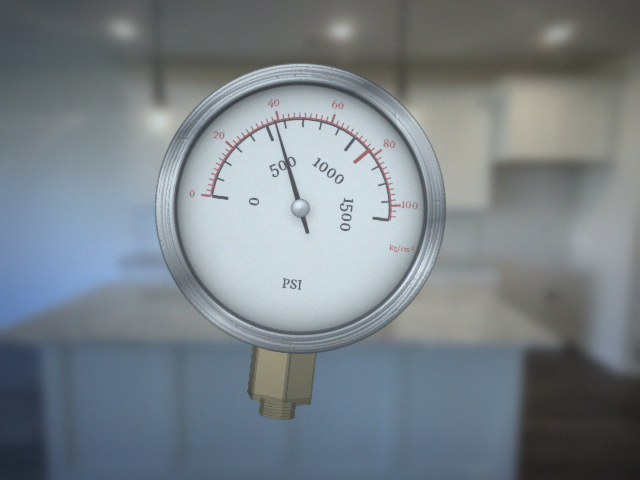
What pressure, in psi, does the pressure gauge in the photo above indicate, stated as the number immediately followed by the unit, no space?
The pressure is 550psi
